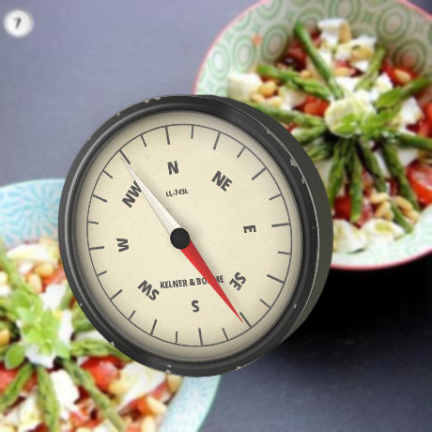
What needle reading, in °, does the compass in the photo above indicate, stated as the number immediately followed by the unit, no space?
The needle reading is 150°
